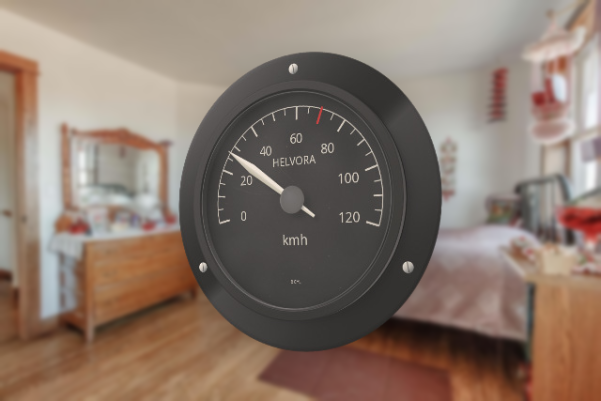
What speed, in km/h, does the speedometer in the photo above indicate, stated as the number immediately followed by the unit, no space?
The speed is 27.5km/h
